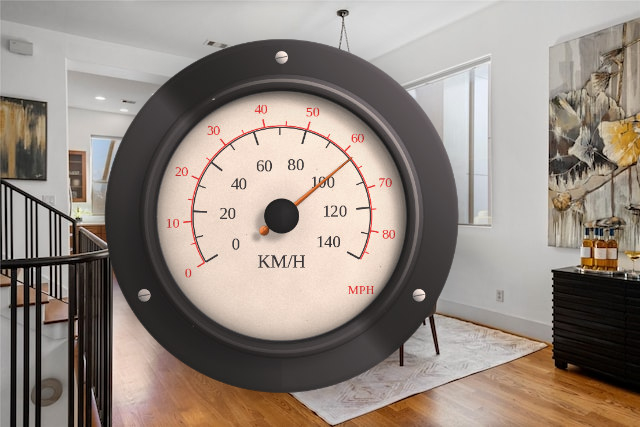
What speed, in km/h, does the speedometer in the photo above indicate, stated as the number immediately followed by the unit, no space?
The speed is 100km/h
